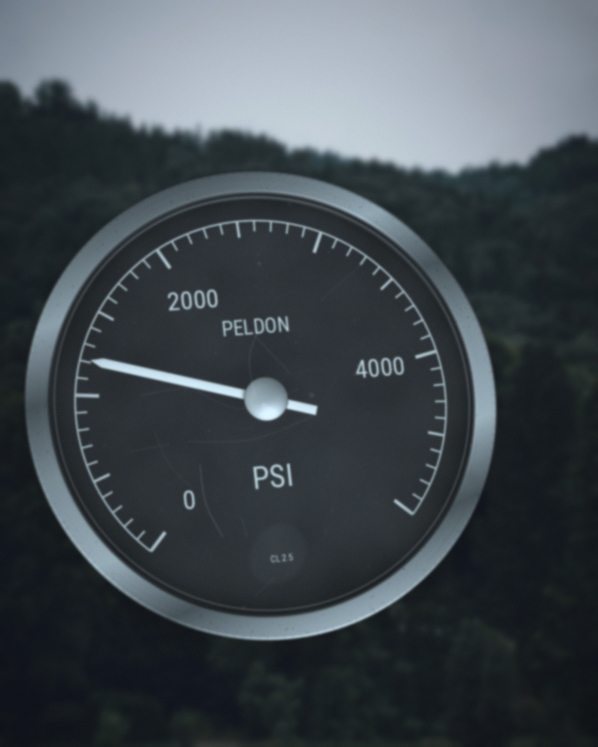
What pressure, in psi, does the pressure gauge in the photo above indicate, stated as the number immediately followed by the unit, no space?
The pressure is 1200psi
